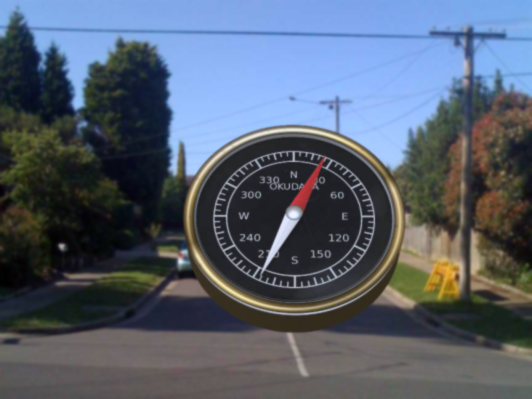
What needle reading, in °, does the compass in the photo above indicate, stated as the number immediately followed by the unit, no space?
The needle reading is 25°
